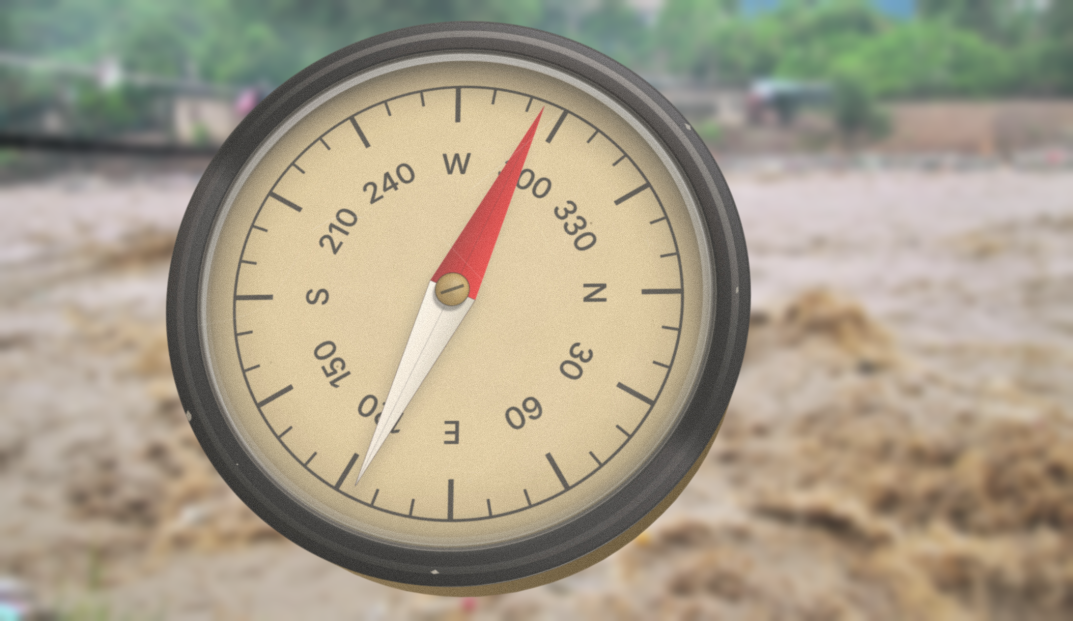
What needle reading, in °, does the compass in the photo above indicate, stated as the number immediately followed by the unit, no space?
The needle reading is 295°
